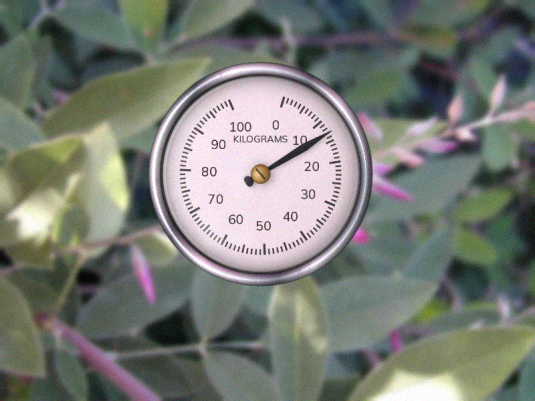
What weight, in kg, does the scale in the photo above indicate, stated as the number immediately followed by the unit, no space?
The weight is 13kg
